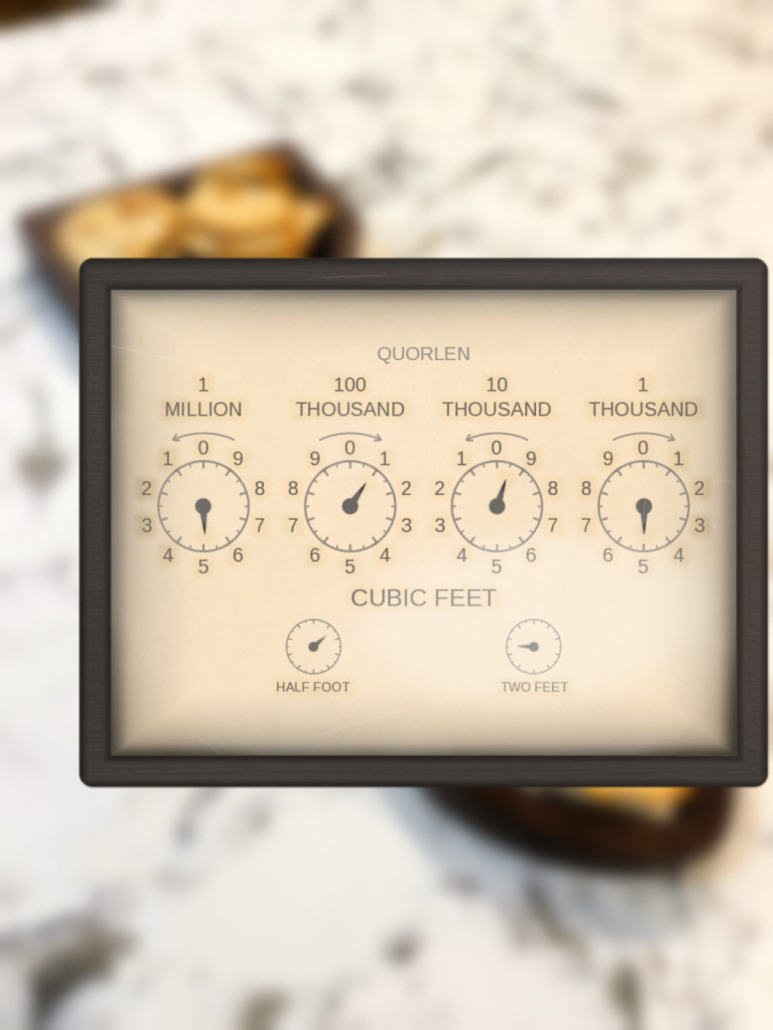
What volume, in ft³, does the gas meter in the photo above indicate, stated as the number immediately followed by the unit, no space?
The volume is 509500ft³
